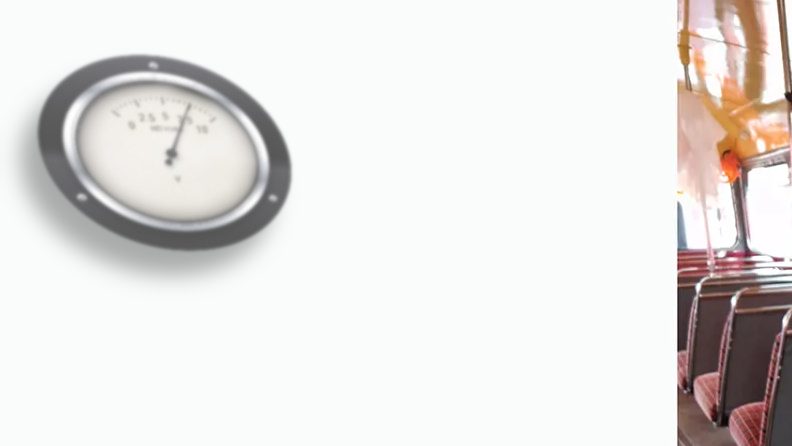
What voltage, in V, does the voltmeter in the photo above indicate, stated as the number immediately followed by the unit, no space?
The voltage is 7.5V
